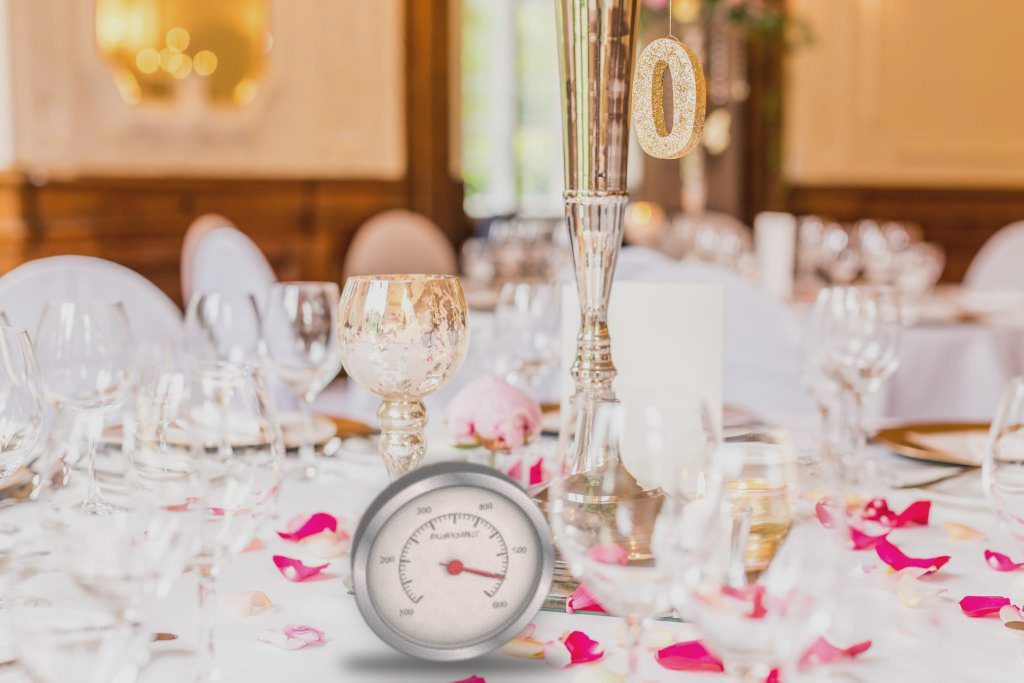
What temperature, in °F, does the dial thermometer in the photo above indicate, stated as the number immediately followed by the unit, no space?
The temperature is 550°F
